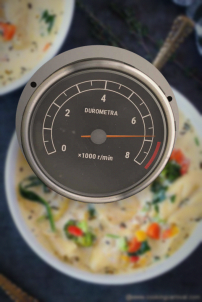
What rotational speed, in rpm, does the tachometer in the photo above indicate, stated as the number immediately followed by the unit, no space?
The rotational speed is 6750rpm
